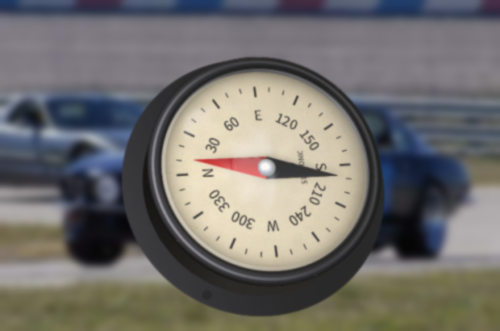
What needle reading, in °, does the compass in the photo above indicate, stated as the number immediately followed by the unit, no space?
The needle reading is 10°
